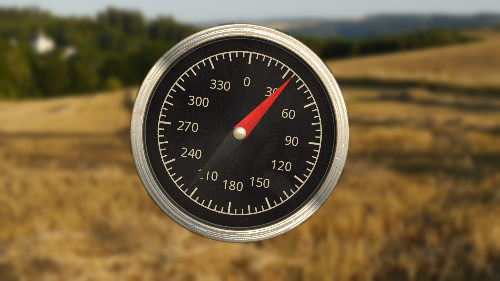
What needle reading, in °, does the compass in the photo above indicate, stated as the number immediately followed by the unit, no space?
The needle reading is 35°
